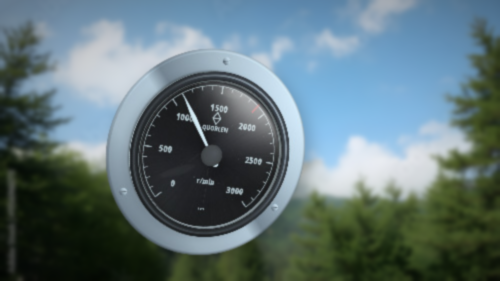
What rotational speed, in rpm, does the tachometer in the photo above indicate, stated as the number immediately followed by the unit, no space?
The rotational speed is 1100rpm
